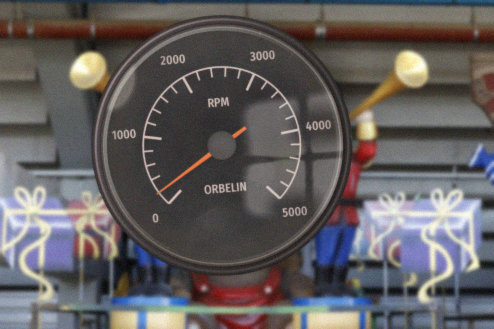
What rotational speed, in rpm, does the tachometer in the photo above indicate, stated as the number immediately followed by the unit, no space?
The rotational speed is 200rpm
